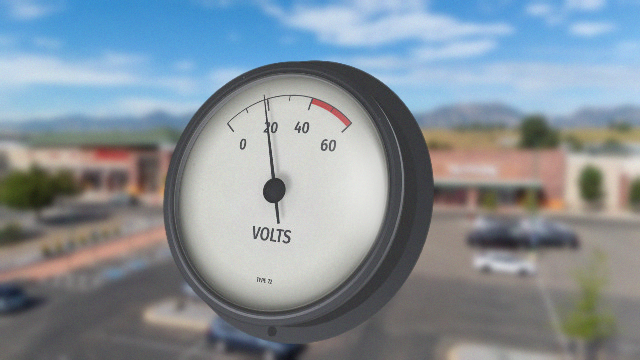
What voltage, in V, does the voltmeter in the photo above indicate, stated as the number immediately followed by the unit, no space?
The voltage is 20V
